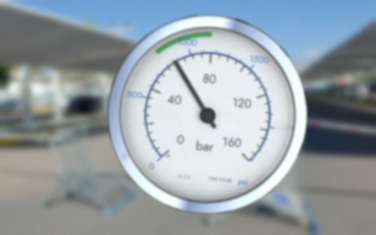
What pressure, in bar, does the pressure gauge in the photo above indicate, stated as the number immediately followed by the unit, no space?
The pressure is 60bar
